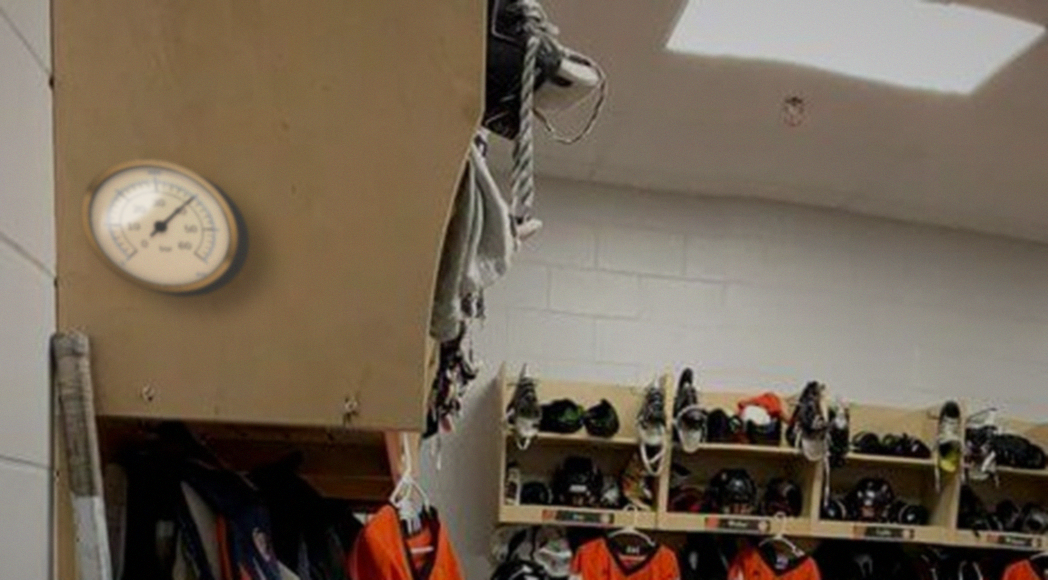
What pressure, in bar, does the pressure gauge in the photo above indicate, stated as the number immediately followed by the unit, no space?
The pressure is 40bar
